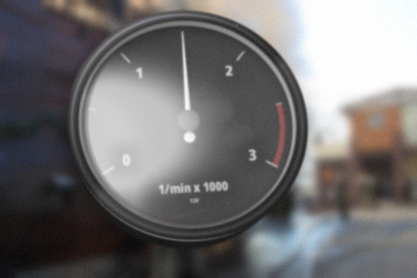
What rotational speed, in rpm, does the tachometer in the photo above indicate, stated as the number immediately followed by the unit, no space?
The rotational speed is 1500rpm
